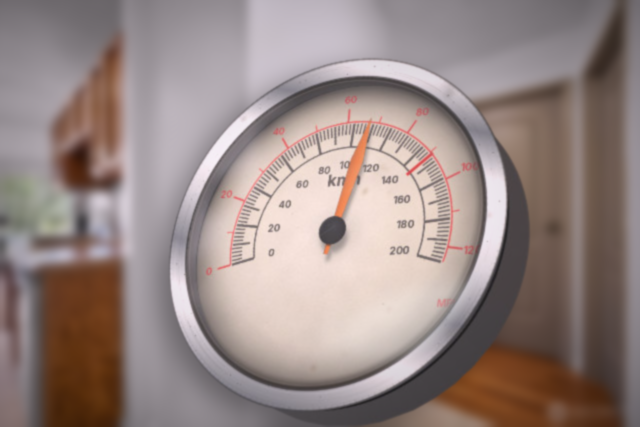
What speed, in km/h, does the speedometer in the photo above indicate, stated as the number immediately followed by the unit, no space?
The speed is 110km/h
